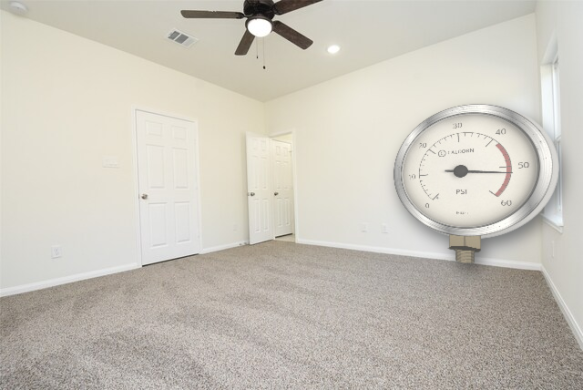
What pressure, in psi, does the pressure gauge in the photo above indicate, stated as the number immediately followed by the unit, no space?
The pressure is 52psi
